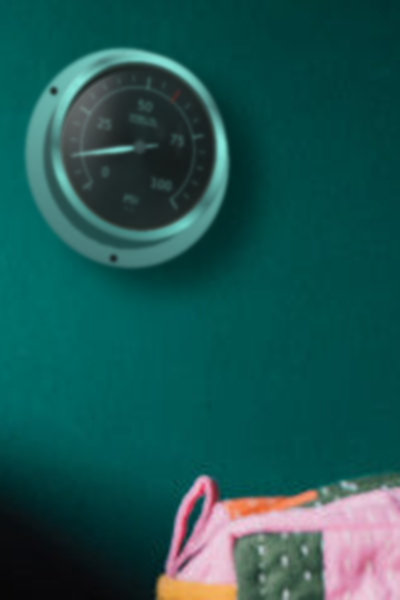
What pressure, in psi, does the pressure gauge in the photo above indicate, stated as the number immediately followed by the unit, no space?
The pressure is 10psi
